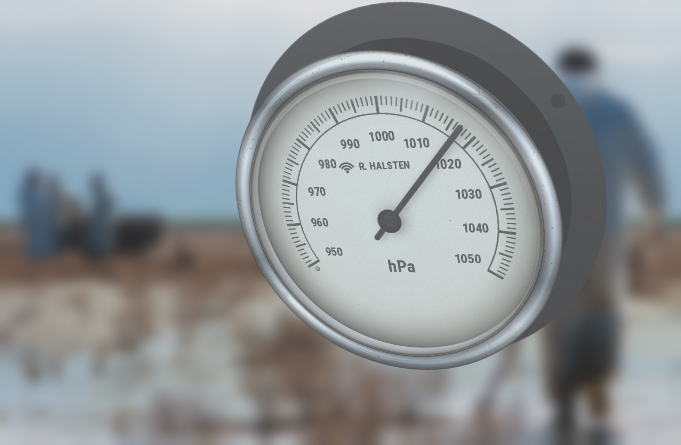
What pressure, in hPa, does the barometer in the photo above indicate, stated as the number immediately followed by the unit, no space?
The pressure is 1017hPa
